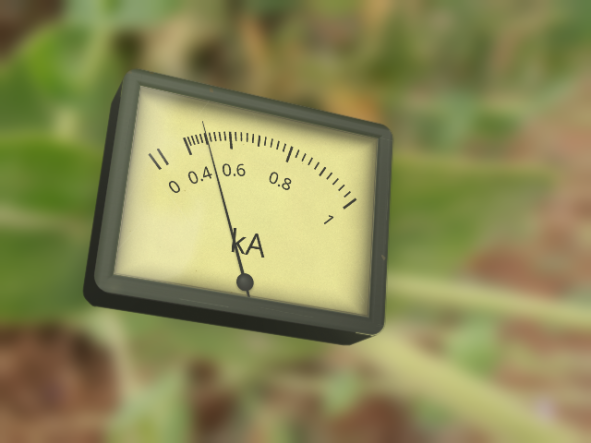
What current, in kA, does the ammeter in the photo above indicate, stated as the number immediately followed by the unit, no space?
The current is 0.5kA
